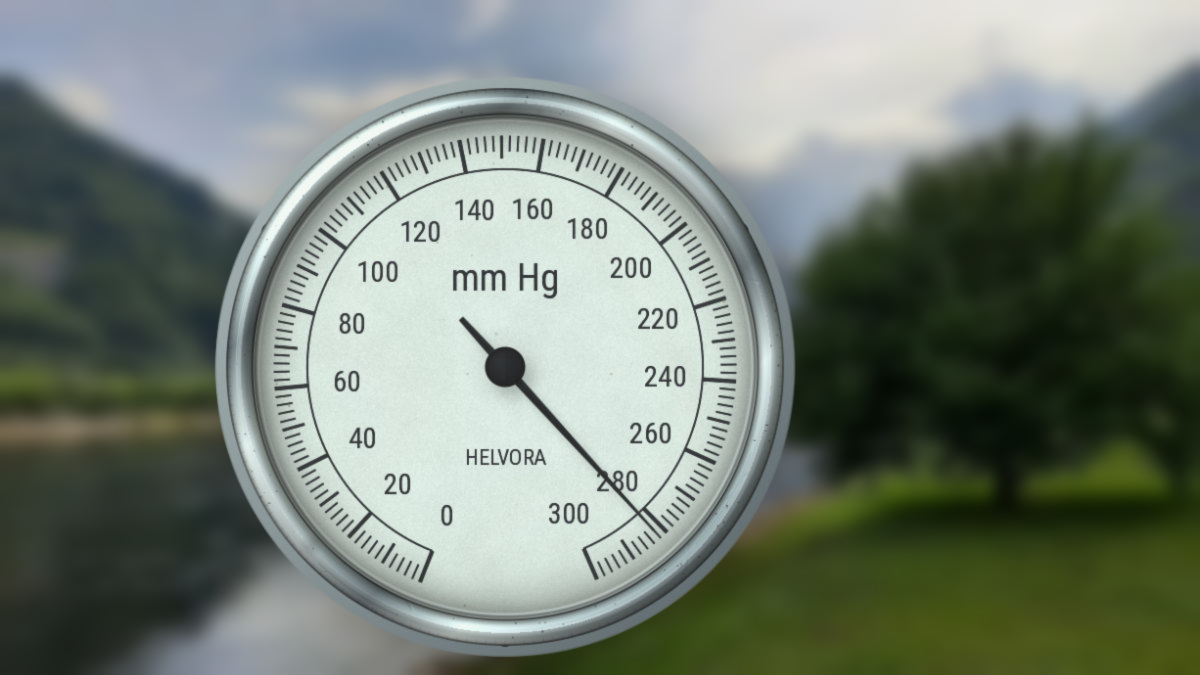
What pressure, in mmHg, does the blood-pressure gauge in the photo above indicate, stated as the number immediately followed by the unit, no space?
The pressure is 282mmHg
